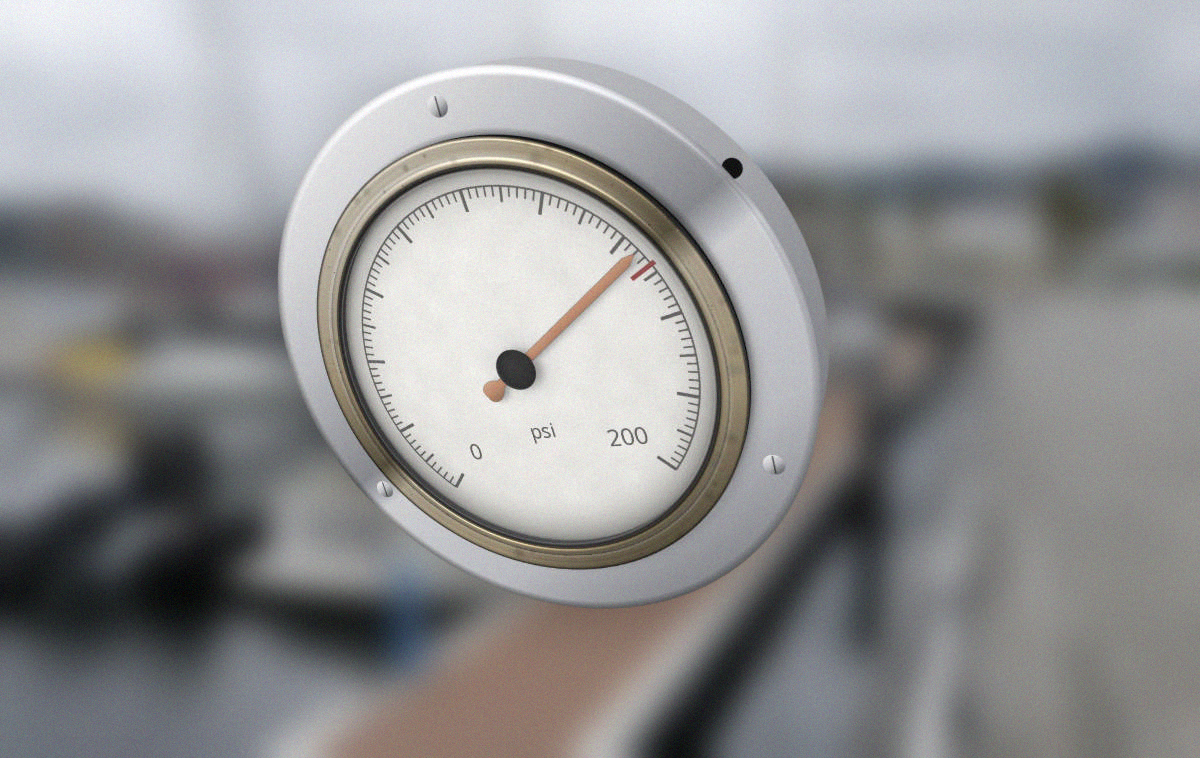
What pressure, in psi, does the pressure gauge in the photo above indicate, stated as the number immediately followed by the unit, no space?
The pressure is 144psi
